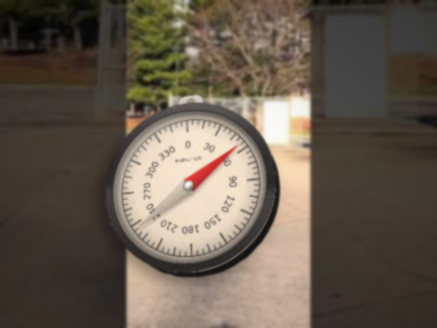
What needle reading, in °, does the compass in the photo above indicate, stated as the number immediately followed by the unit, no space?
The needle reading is 55°
